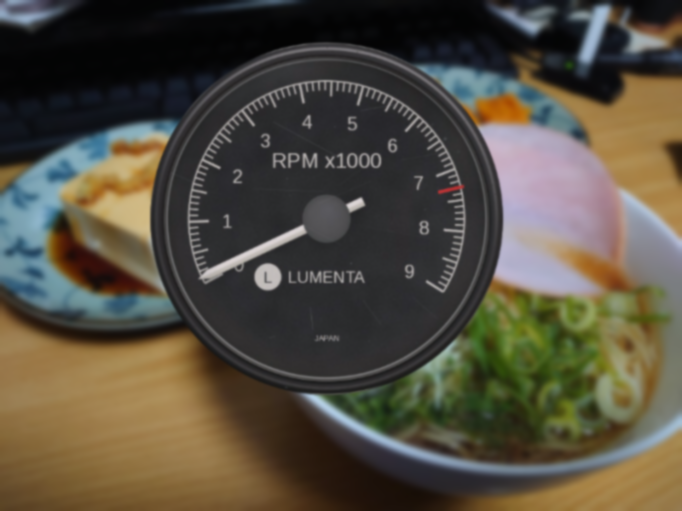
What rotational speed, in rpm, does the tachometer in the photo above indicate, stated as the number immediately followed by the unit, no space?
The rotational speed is 100rpm
